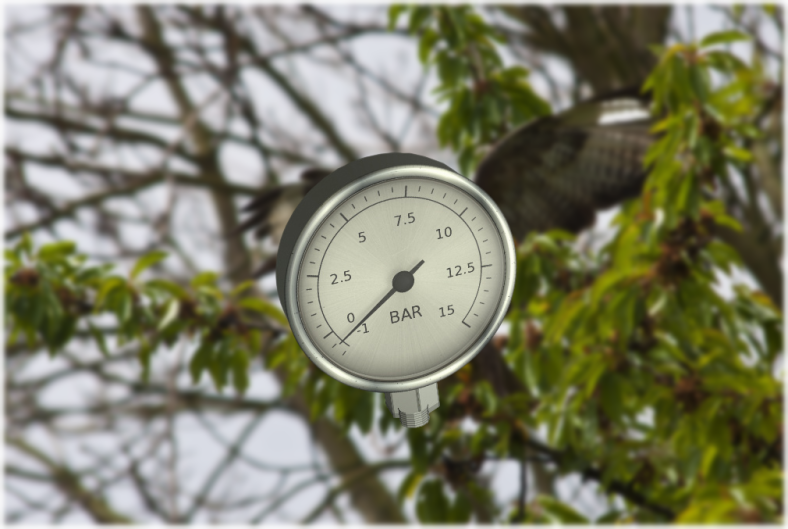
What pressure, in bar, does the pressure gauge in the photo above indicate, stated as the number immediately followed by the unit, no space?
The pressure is -0.5bar
